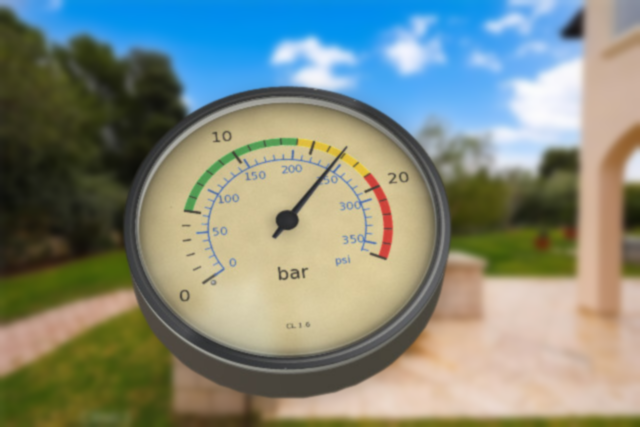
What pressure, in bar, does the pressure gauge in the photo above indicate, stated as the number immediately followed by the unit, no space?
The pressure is 17bar
